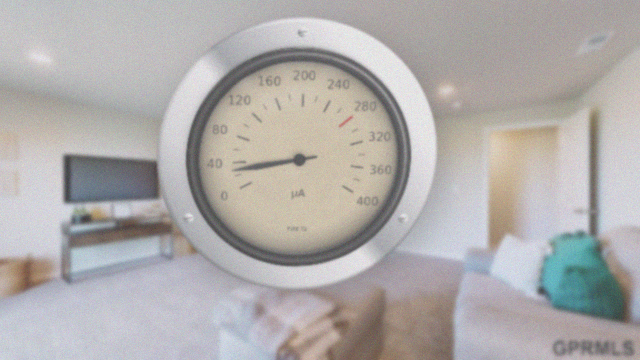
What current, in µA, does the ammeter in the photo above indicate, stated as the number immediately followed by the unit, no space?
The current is 30µA
